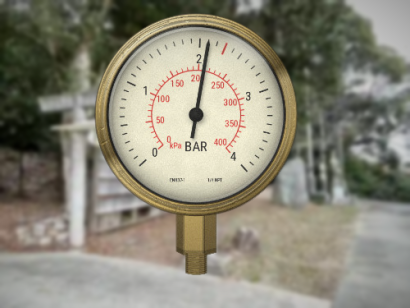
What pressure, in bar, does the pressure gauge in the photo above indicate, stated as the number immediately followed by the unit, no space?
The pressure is 2.1bar
